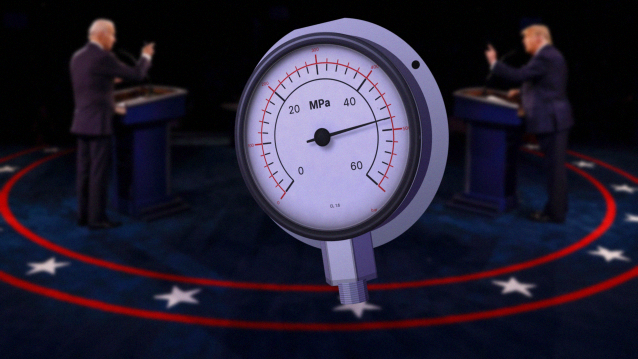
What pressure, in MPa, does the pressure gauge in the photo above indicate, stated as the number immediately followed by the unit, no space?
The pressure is 48MPa
